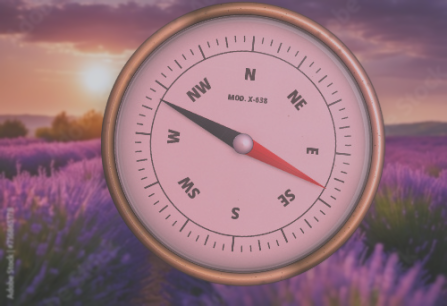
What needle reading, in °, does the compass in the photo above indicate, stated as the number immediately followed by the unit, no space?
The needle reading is 112.5°
